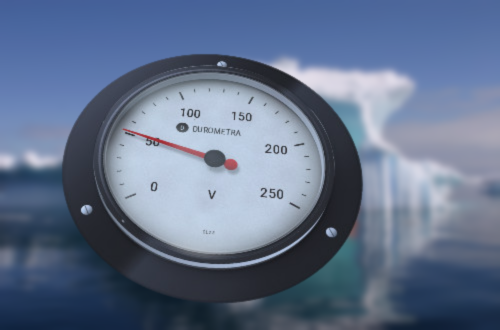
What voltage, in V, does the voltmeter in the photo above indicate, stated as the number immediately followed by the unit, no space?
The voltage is 50V
